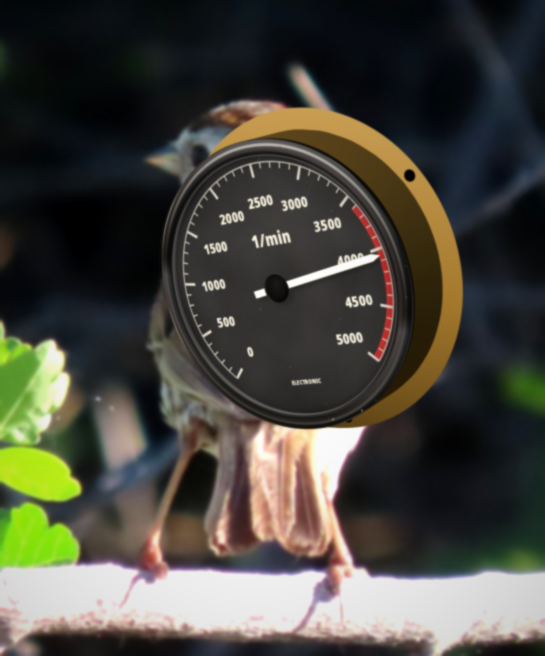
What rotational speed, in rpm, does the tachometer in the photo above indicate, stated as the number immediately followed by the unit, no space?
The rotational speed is 4050rpm
